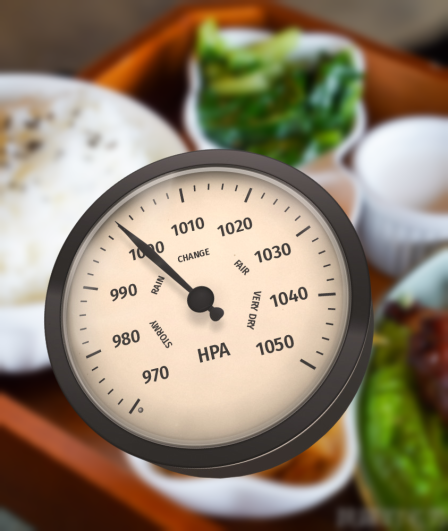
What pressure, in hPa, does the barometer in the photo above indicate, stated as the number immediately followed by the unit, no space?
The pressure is 1000hPa
